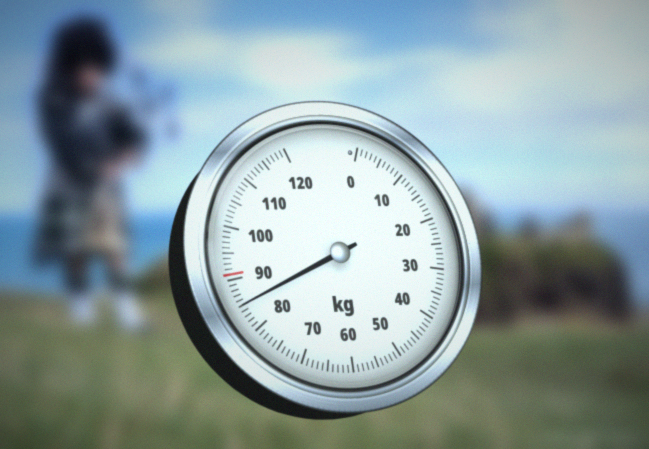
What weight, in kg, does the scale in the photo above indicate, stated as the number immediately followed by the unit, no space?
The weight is 85kg
